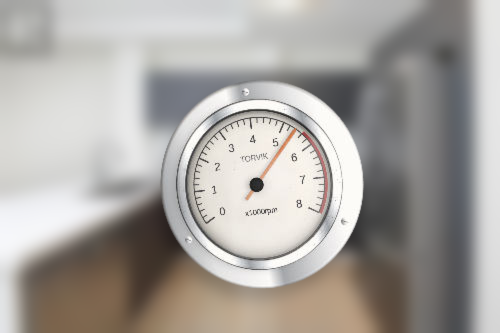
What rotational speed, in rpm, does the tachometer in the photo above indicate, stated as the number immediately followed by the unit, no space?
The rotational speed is 5400rpm
